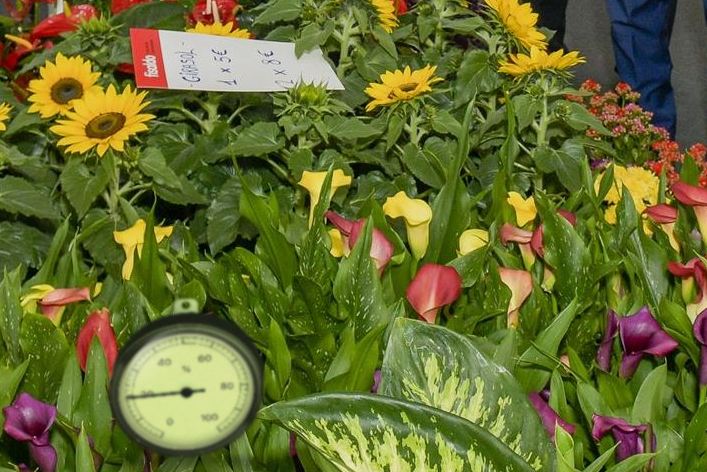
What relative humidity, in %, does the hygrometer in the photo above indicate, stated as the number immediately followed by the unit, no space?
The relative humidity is 20%
